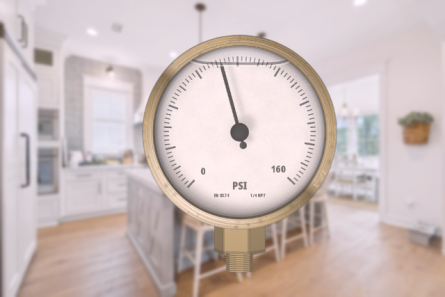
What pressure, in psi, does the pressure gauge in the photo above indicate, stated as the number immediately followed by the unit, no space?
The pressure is 72psi
